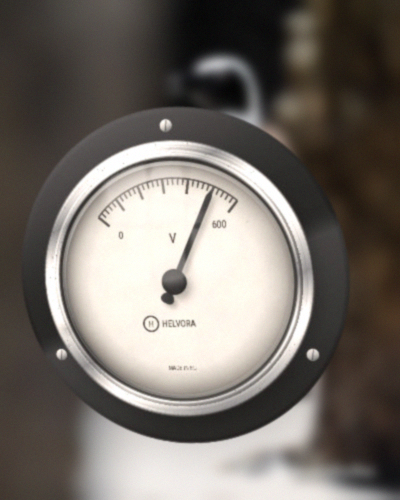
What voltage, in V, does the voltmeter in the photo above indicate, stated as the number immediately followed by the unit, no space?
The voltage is 500V
